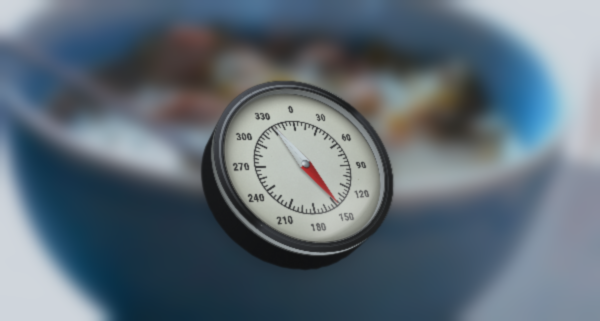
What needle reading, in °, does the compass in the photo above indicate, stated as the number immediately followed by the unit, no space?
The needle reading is 150°
